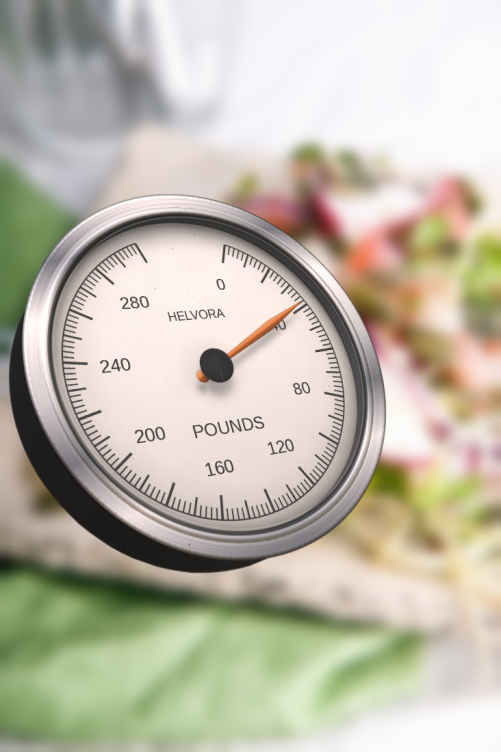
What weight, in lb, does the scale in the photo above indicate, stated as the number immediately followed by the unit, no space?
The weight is 38lb
